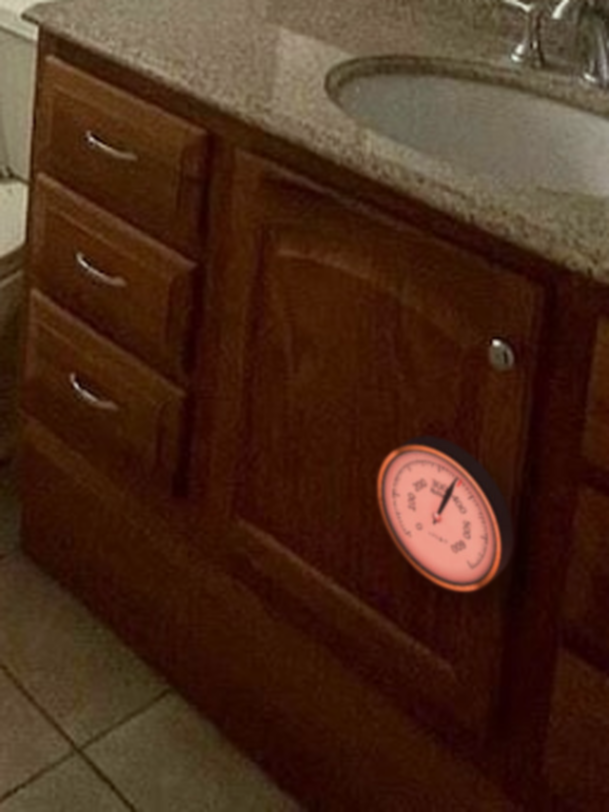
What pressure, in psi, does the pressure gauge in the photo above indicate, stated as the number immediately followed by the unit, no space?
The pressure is 350psi
